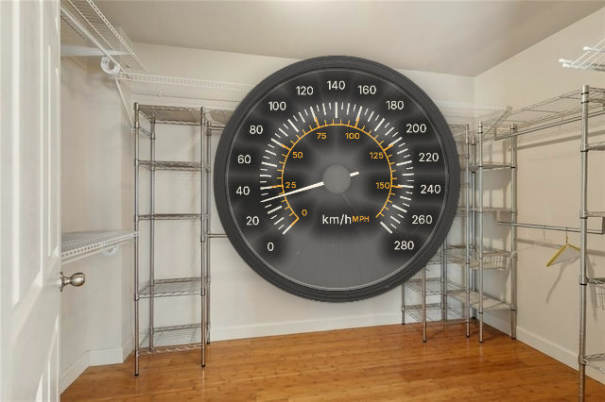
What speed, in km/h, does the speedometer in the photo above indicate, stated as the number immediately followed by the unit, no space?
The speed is 30km/h
